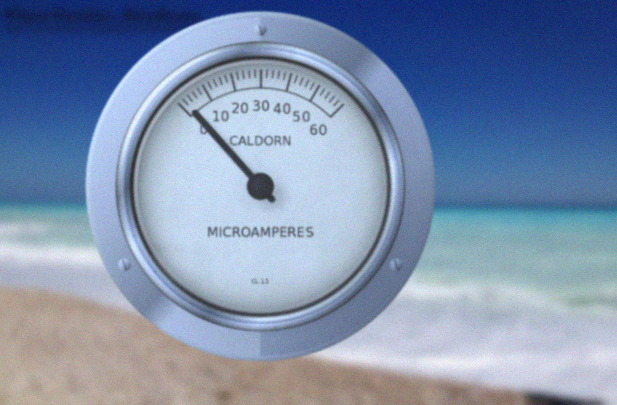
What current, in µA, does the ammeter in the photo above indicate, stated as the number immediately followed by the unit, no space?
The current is 2µA
